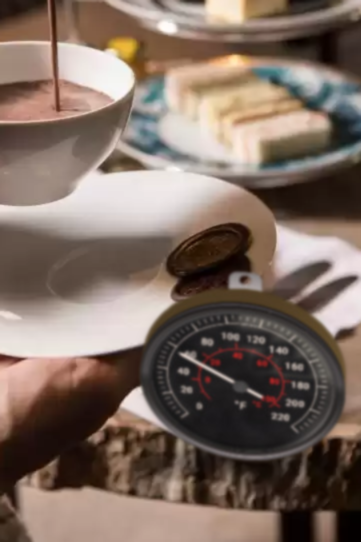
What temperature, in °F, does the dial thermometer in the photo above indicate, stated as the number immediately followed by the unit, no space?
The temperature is 60°F
